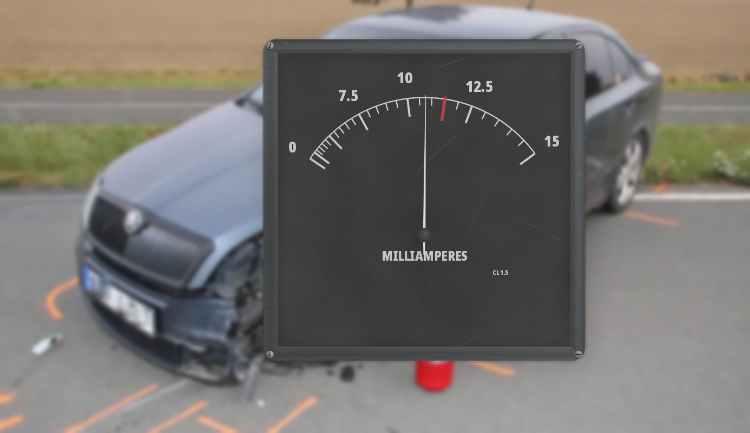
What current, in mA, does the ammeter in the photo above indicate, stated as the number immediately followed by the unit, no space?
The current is 10.75mA
